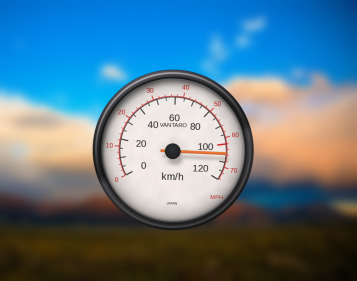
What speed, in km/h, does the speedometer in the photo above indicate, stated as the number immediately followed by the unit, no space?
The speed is 105km/h
